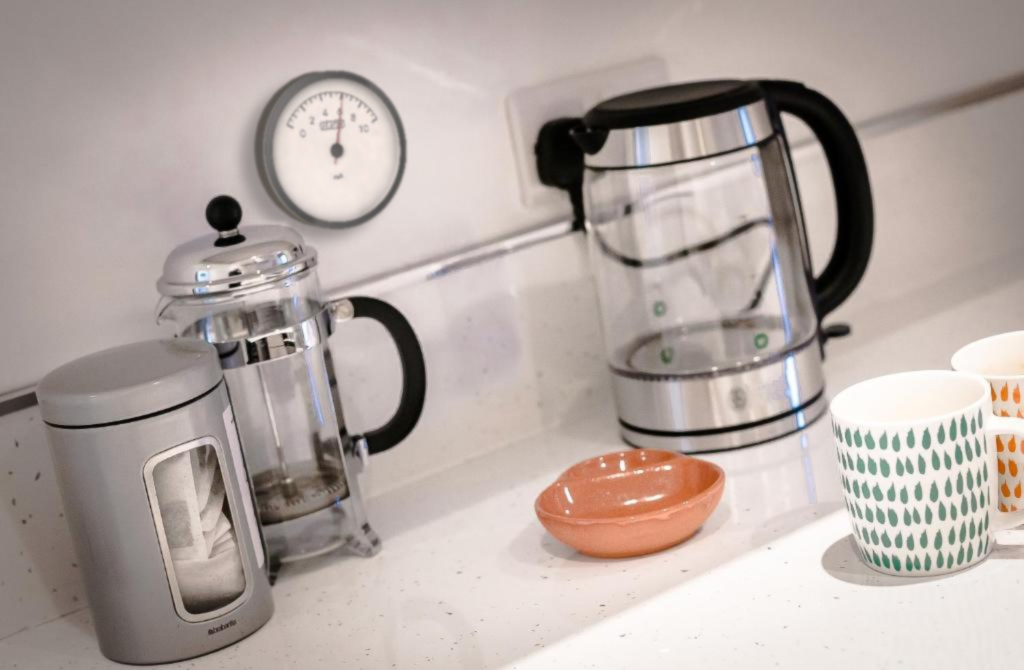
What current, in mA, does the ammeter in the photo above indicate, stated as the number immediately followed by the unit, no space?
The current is 6mA
